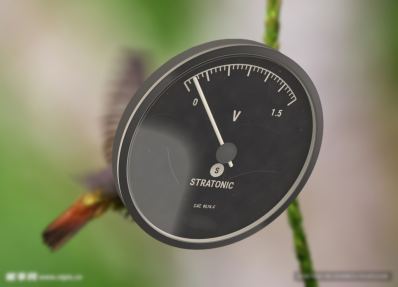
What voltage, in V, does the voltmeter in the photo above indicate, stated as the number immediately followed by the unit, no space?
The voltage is 0.1V
